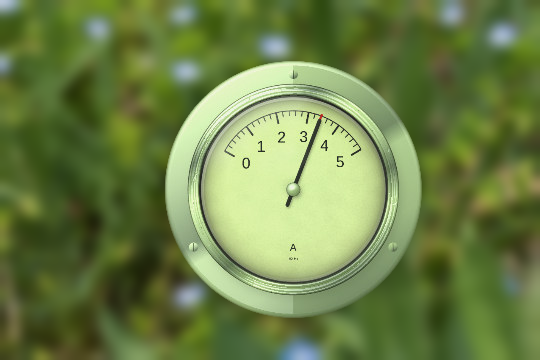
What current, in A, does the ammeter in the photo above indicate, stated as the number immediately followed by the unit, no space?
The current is 3.4A
